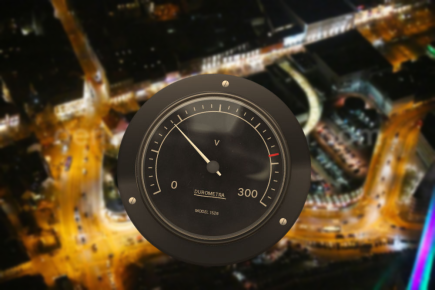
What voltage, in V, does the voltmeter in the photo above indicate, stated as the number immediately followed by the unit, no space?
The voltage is 90V
